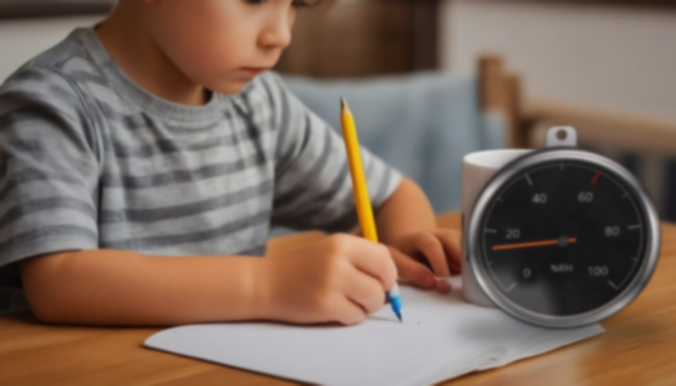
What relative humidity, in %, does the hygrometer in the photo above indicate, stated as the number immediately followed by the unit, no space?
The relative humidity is 15%
